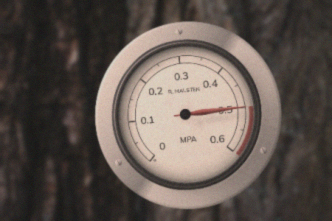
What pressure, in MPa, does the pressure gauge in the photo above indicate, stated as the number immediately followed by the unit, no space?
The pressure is 0.5MPa
